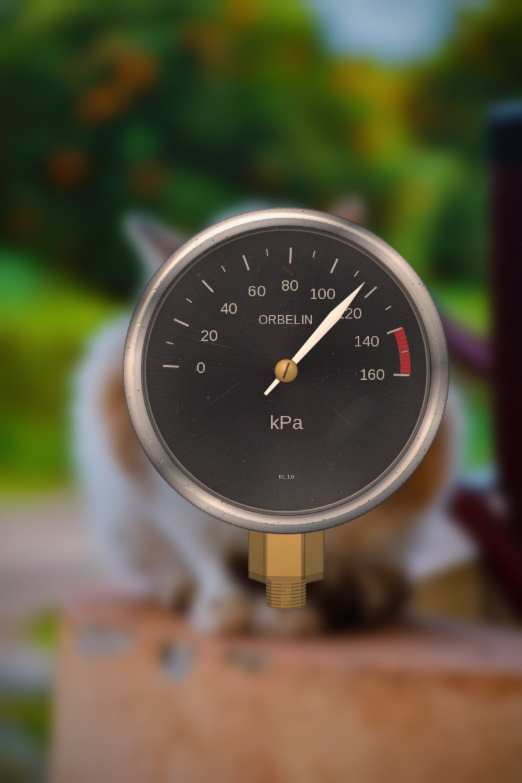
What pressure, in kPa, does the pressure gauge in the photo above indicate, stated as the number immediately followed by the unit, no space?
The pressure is 115kPa
